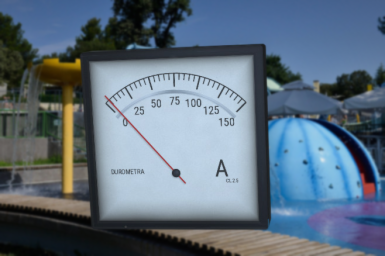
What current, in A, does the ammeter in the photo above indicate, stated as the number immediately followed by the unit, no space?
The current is 5A
